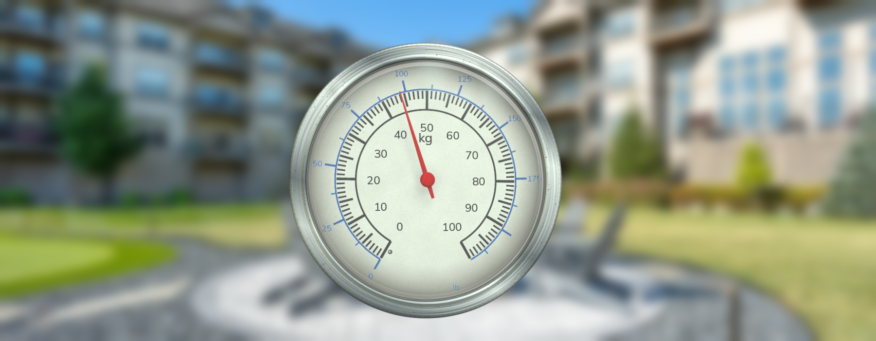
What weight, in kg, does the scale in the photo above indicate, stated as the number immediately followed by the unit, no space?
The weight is 44kg
